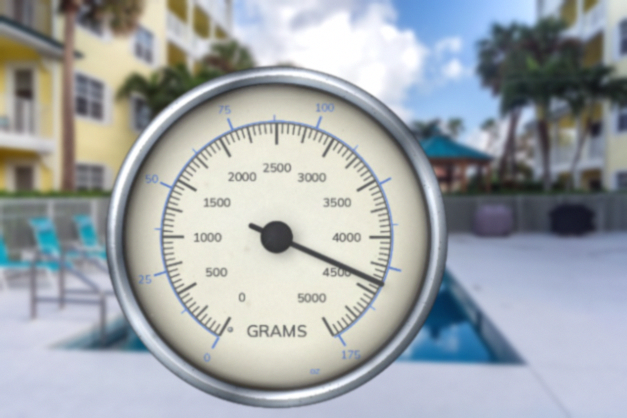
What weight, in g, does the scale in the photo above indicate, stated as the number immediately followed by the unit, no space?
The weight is 4400g
